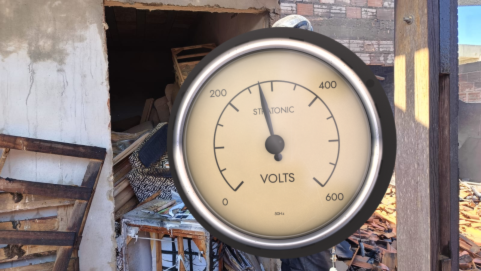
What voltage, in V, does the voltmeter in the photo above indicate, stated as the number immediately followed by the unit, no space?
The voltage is 275V
